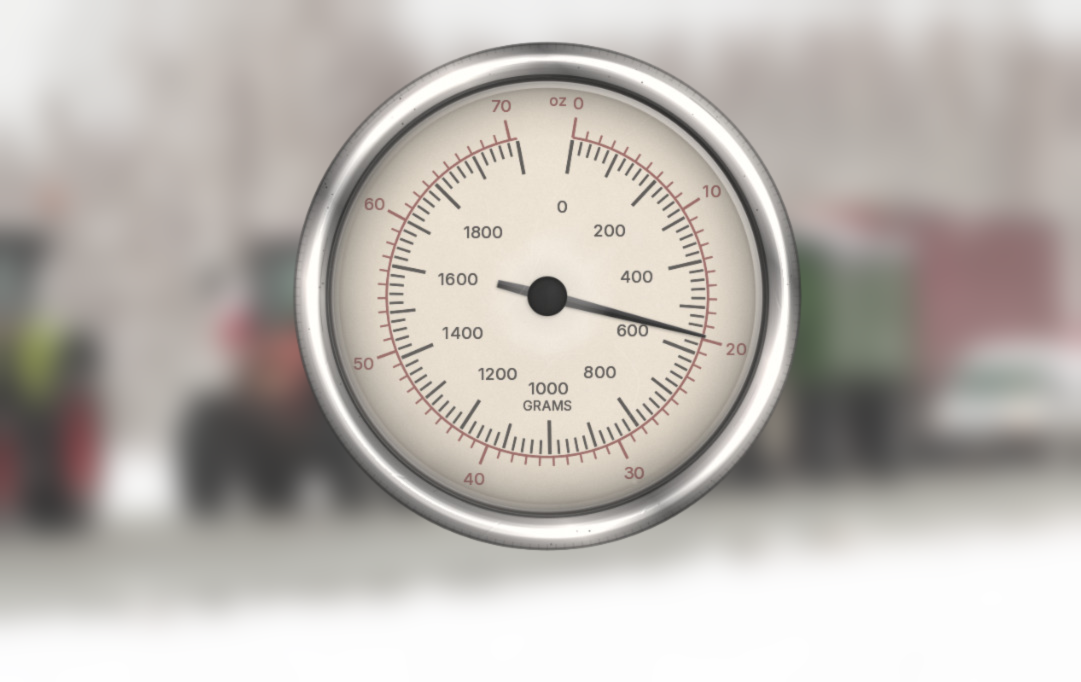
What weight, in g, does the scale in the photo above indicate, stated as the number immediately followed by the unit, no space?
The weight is 560g
